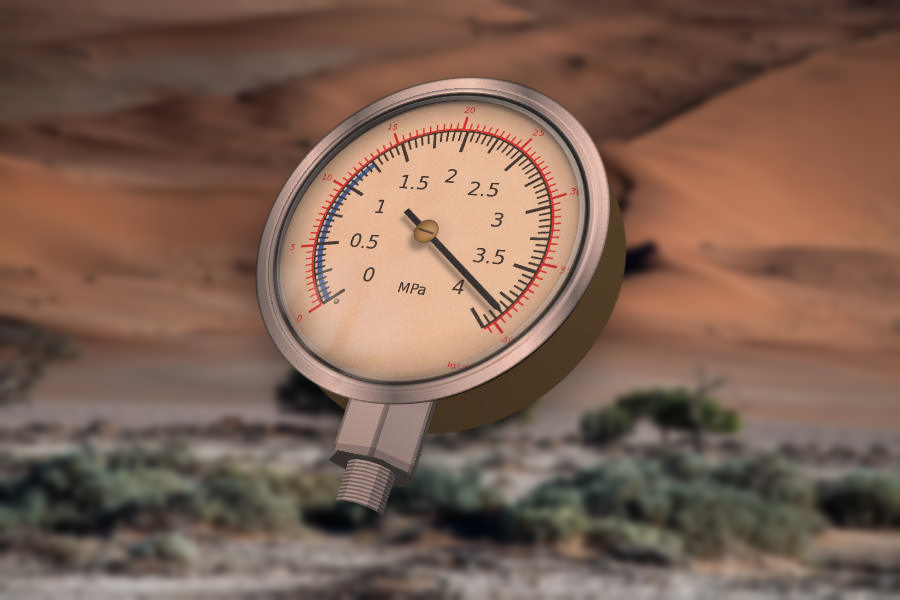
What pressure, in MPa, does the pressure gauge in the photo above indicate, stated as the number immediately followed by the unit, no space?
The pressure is 3.85MPa
